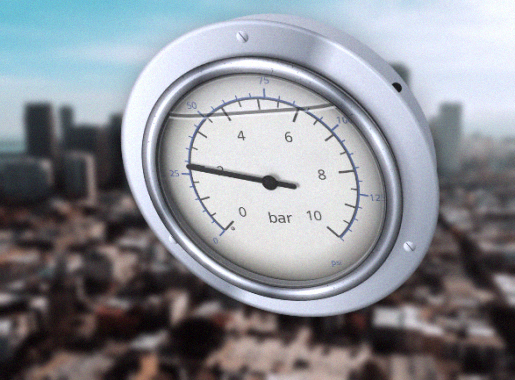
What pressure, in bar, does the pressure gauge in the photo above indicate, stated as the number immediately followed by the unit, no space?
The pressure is 2bar
